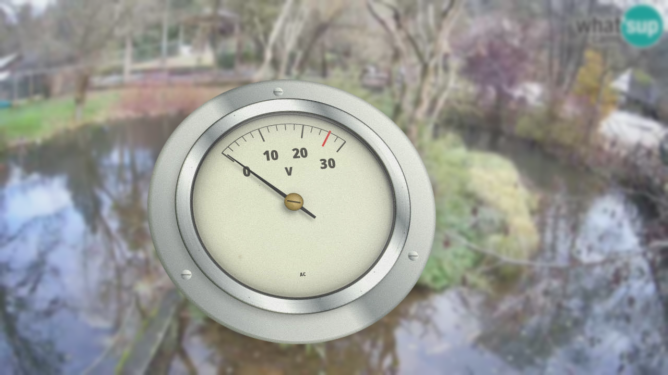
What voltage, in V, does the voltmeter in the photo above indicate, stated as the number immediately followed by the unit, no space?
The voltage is 0V
